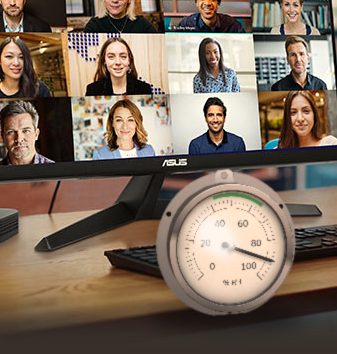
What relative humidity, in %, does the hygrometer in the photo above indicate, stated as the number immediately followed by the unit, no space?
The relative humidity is 90%
